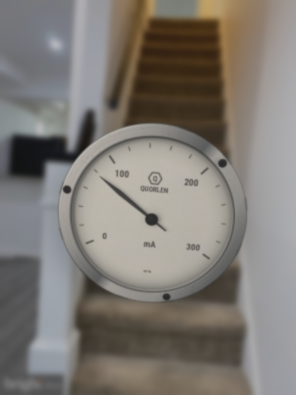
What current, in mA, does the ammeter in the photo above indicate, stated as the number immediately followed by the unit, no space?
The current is 80mA
